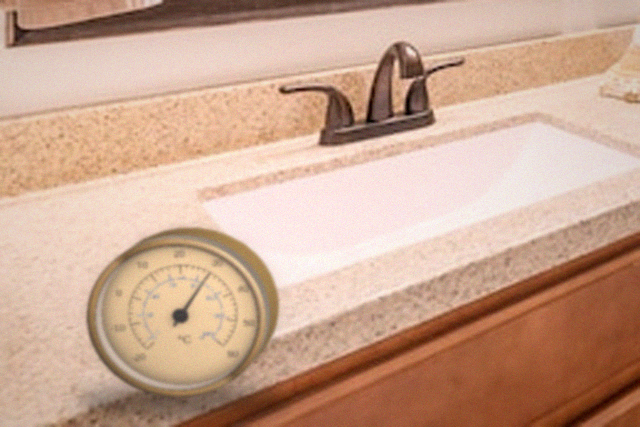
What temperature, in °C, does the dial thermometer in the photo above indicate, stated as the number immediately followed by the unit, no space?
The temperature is 30°C
